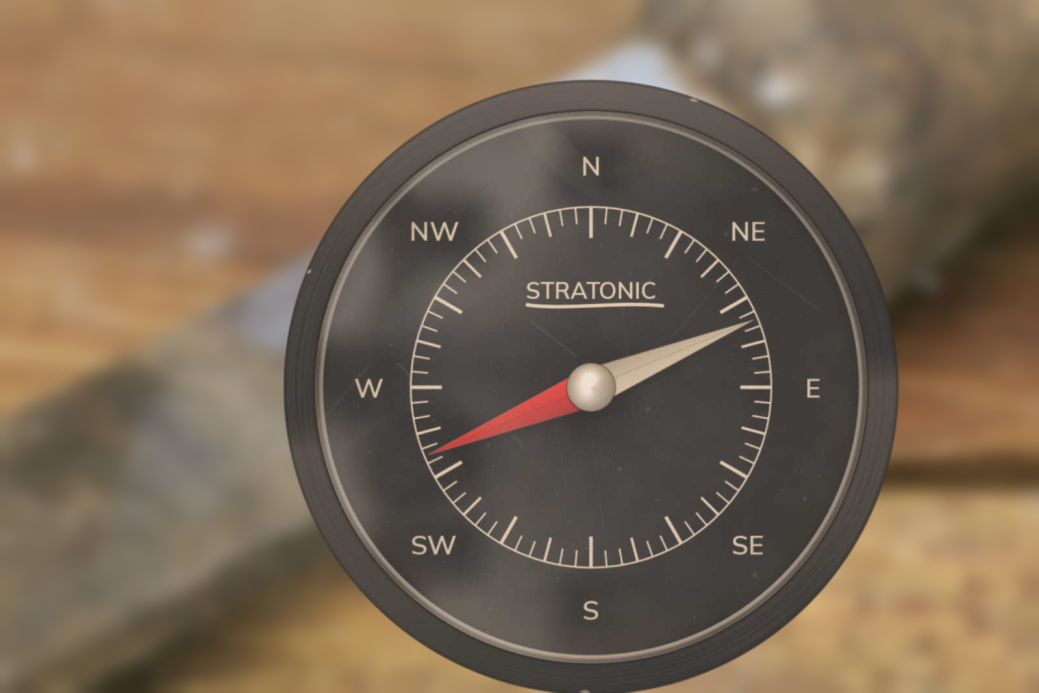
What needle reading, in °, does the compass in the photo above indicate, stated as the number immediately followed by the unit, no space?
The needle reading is 247.5°
